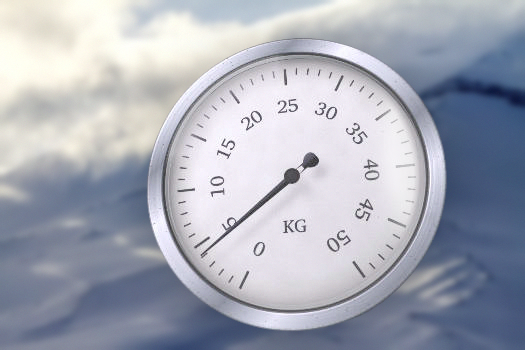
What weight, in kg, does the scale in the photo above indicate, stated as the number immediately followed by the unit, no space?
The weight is 4kg
